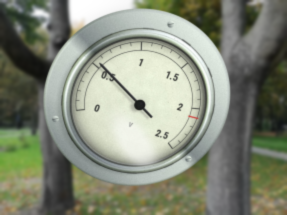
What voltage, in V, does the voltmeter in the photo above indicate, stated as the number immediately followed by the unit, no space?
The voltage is 0.55V
